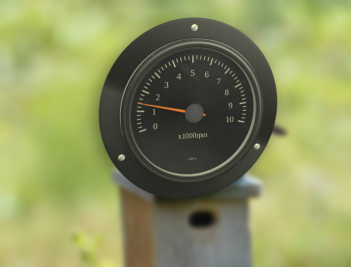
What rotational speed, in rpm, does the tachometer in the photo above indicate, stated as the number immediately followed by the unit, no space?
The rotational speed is 1400rpm
